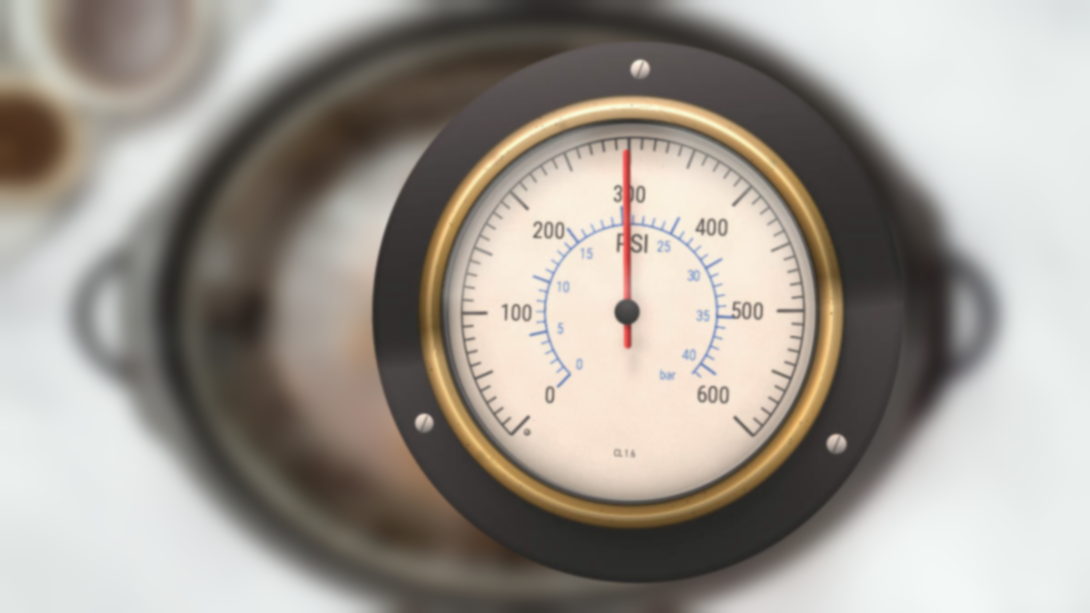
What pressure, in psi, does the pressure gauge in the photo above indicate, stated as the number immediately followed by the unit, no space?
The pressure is 300psi
